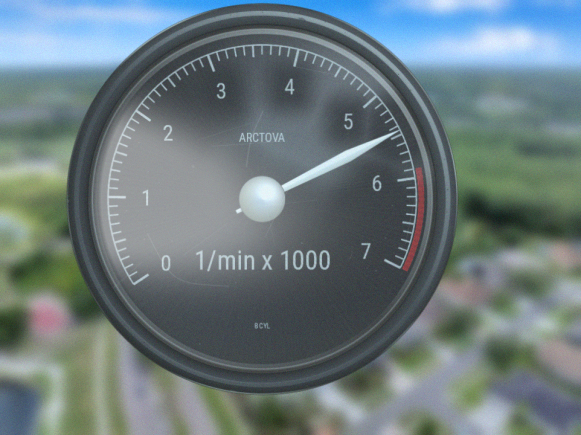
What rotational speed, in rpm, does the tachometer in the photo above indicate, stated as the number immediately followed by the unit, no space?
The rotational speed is 5450rpm
